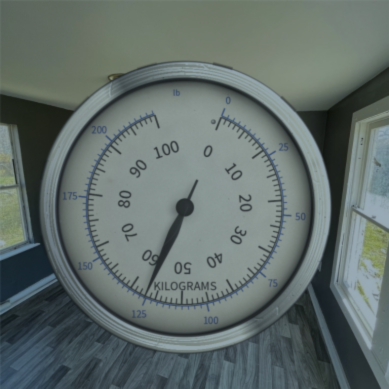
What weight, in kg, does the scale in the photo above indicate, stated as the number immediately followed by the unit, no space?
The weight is 57kg
